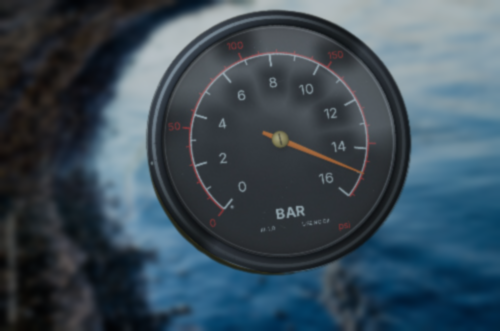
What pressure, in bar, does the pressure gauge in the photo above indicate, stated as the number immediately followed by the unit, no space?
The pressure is 15bar
